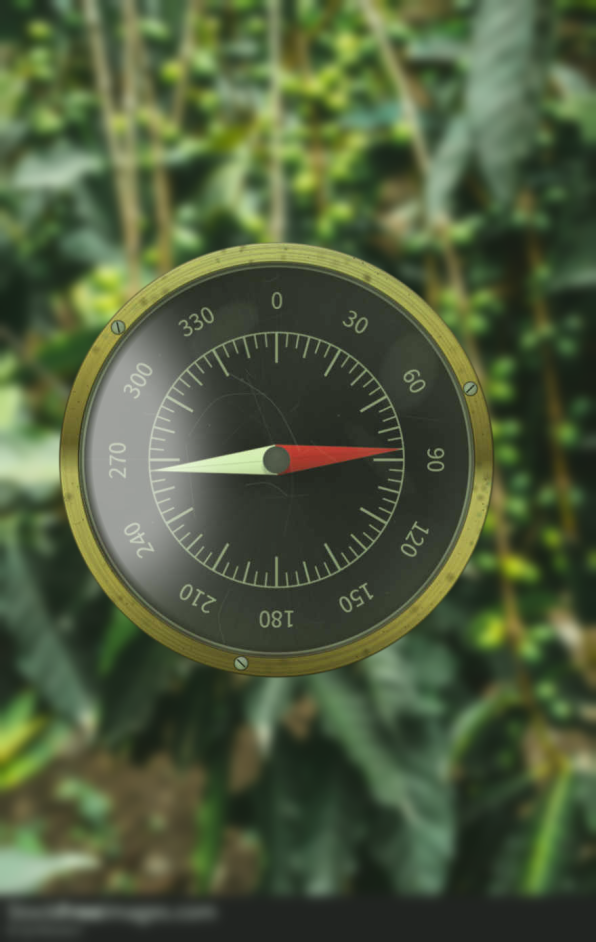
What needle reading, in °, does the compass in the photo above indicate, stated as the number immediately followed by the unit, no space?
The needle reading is 85°
